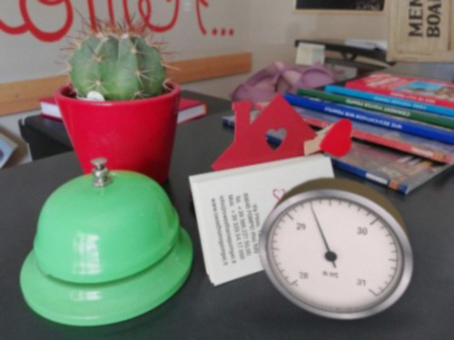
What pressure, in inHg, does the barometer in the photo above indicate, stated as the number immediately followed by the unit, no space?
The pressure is 29.3inHg
